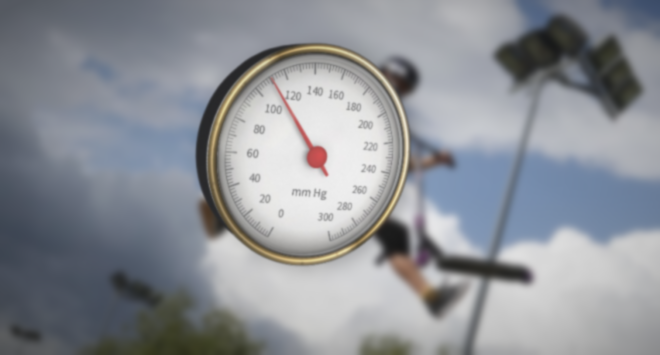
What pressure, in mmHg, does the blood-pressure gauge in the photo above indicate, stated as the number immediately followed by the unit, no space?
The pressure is 110mmHg
